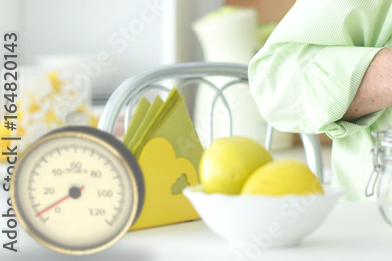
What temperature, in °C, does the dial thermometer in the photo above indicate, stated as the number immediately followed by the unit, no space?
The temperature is 5°C
